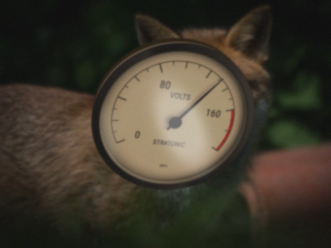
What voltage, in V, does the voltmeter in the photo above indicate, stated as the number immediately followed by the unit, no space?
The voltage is 130V
